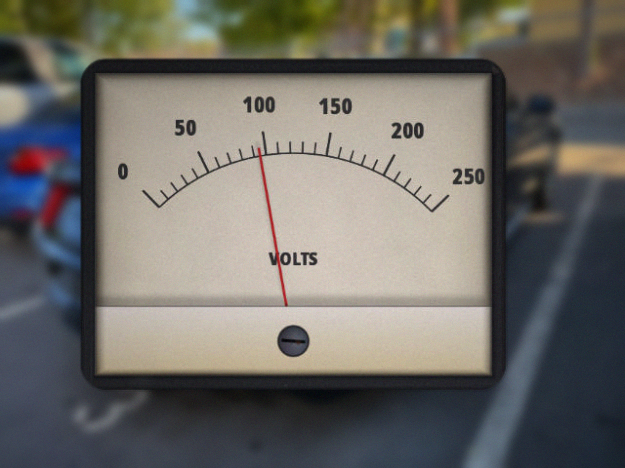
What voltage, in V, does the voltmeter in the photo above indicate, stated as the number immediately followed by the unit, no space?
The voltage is 95V
